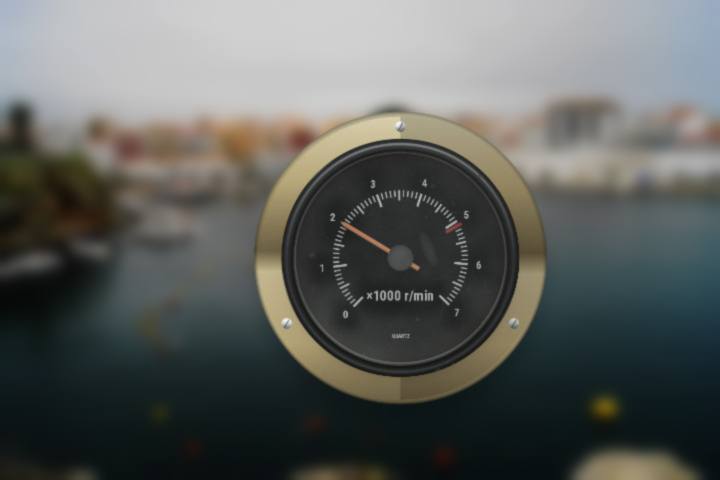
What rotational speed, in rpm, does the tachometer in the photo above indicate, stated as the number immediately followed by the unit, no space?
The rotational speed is 2000rpm
